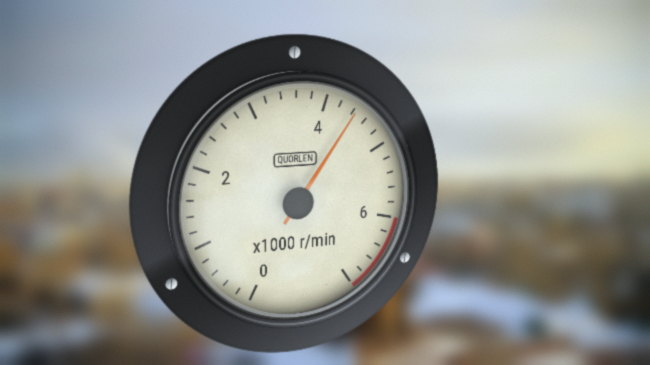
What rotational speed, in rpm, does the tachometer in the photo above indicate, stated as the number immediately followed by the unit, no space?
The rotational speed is 4400rpm
